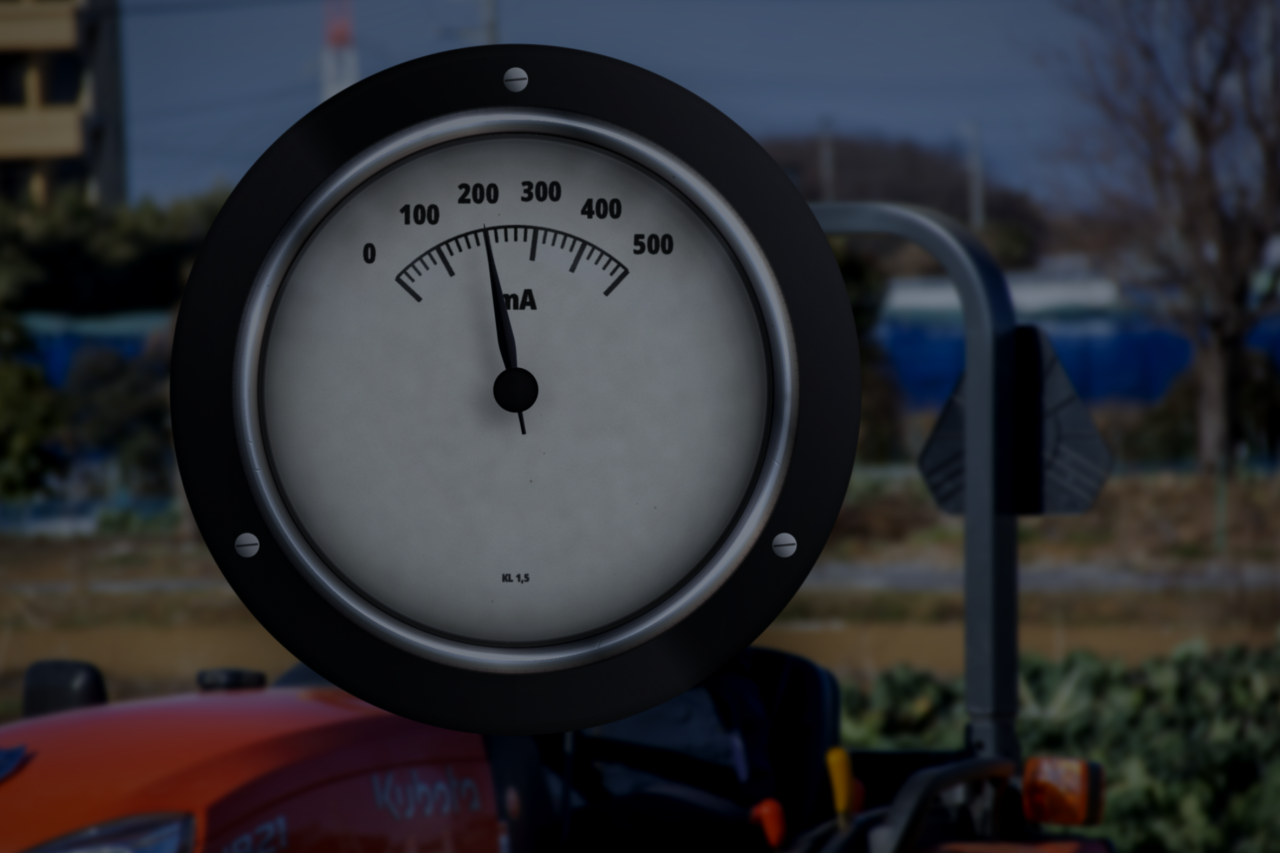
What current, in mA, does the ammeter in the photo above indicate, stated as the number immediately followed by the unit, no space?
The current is 200mA
